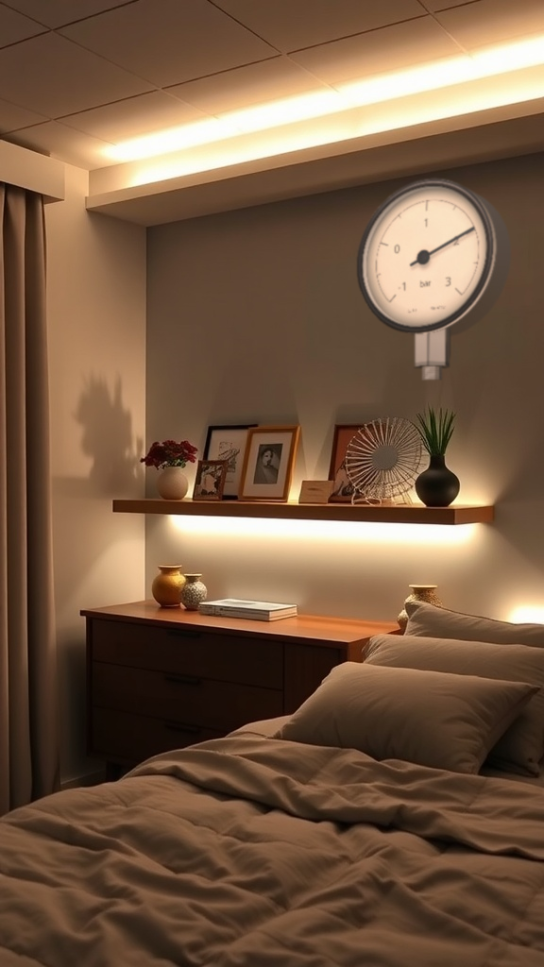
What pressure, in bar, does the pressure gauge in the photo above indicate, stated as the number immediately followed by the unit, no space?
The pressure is 2bar
